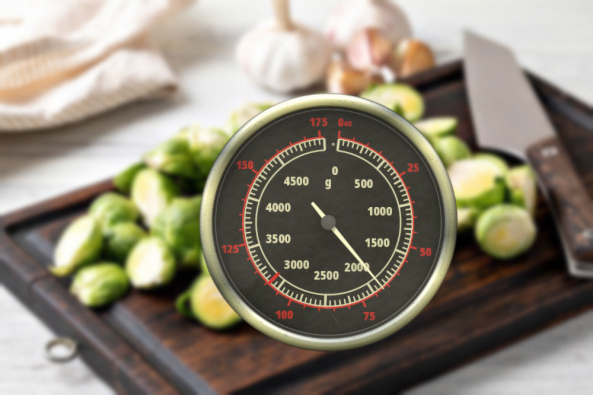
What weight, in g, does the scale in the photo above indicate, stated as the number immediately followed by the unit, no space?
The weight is 1900g
